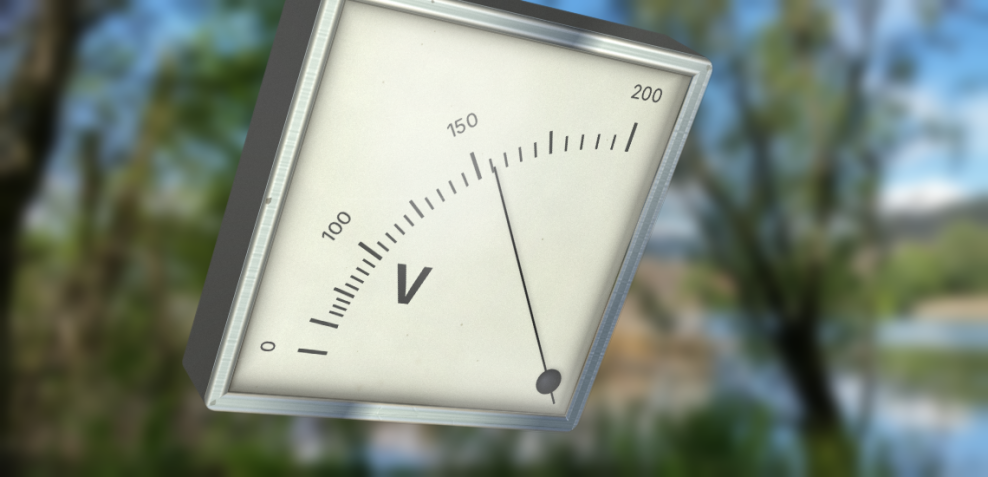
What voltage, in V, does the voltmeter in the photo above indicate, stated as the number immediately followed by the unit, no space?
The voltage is 155V
